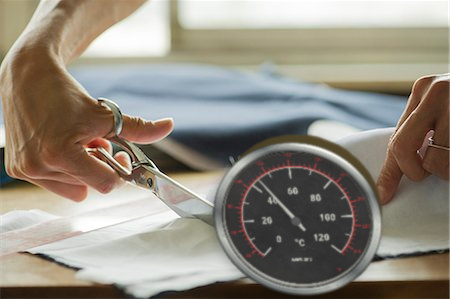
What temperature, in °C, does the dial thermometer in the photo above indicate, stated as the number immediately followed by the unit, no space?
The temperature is 45°C
